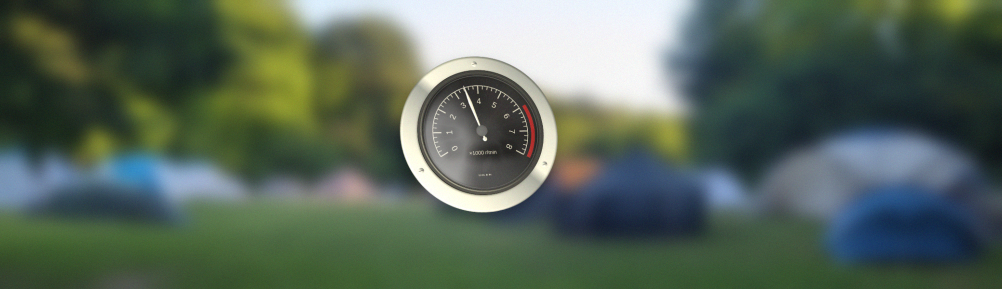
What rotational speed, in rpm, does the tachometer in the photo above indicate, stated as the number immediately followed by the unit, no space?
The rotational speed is 3400rpm
